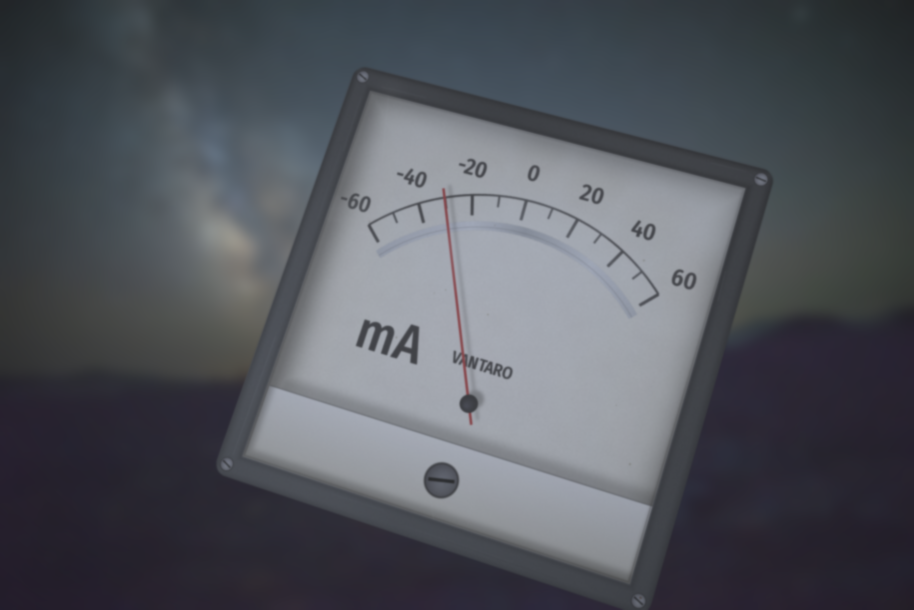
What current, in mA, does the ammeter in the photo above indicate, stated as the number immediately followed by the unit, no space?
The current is -30mA
